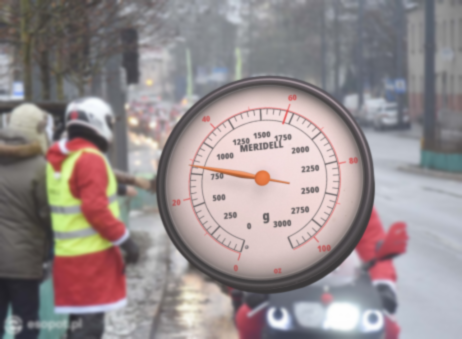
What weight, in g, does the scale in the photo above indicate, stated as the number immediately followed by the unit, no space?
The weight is 800g
